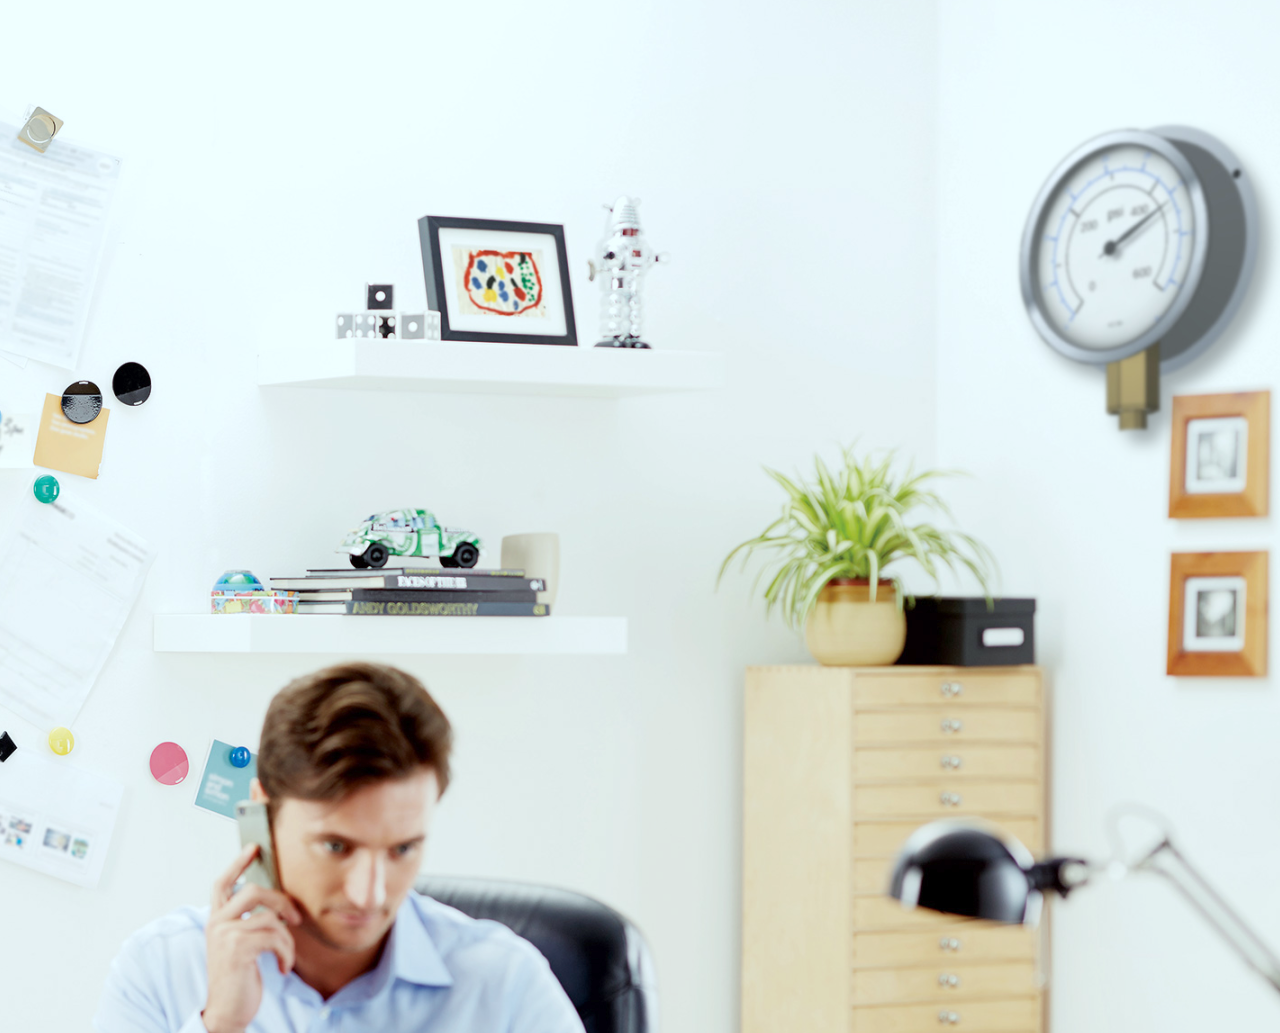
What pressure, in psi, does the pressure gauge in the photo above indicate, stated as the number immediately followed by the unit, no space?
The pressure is 450psi
